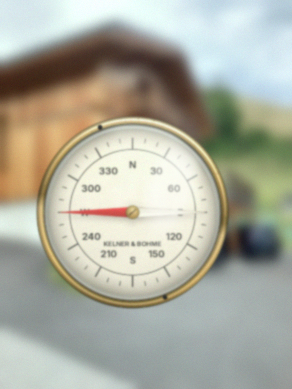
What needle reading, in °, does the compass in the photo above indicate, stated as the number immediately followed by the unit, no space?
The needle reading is 270°
